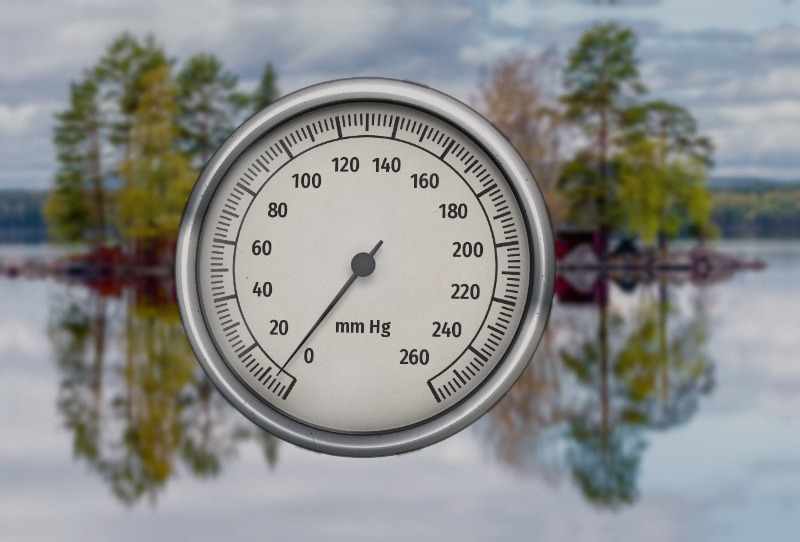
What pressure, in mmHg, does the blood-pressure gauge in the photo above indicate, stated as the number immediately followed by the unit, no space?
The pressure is 6mmHg
